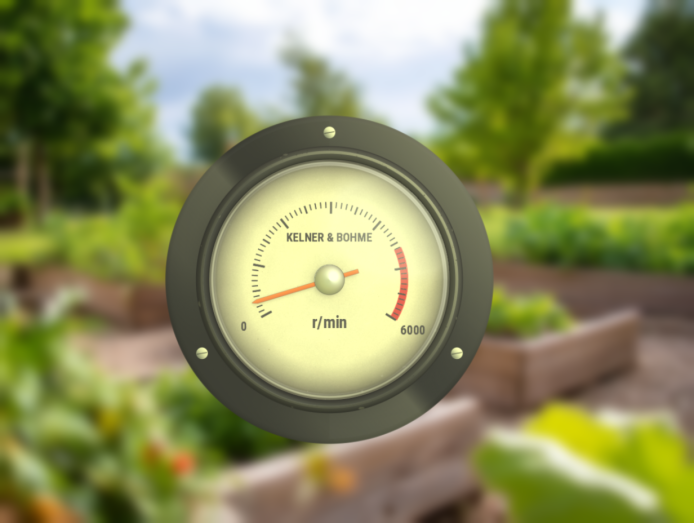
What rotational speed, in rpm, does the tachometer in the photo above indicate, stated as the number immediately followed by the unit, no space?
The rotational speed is 300rpm
